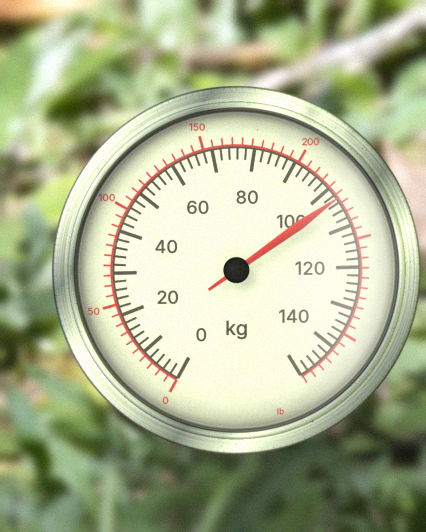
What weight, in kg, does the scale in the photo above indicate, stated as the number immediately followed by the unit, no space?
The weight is 103kg
